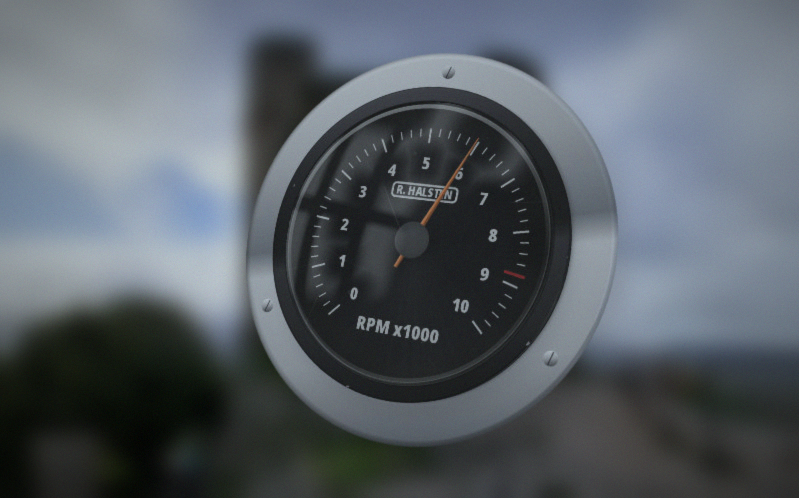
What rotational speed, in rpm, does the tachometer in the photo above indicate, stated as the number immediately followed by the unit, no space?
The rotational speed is 6000rpm
